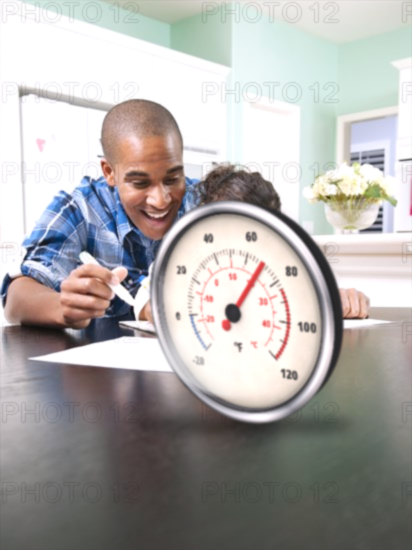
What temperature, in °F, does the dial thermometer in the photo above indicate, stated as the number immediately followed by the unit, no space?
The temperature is 70°F
